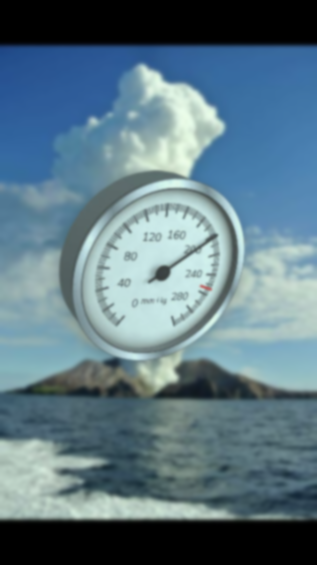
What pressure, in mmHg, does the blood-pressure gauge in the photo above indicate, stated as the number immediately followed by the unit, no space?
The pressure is 200mmHg
